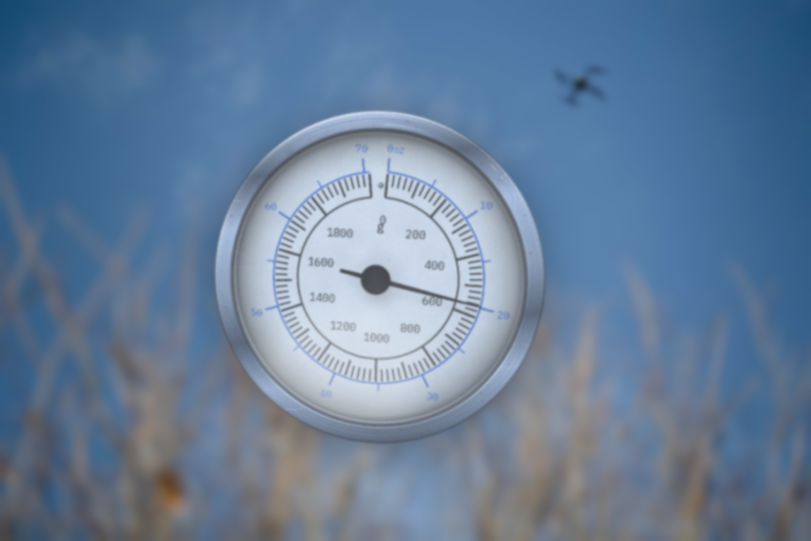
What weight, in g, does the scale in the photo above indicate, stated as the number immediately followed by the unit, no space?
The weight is 560g
